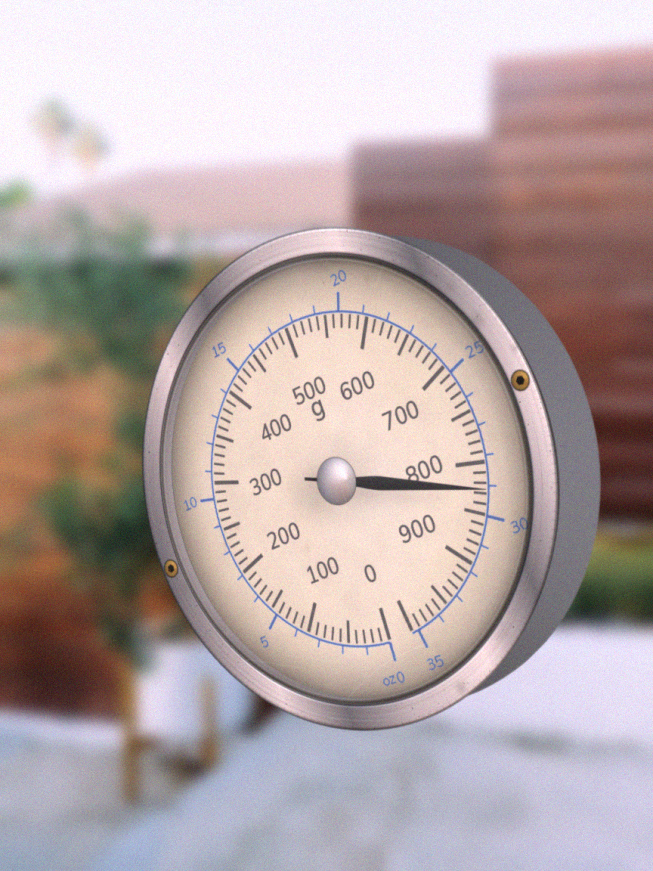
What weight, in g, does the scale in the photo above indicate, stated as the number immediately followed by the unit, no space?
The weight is 825g
